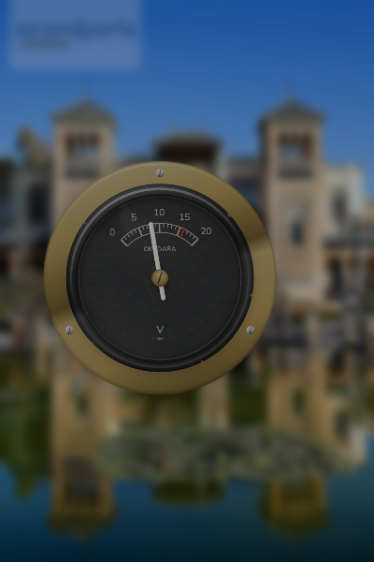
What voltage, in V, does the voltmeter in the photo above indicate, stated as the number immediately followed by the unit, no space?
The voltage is 8V
